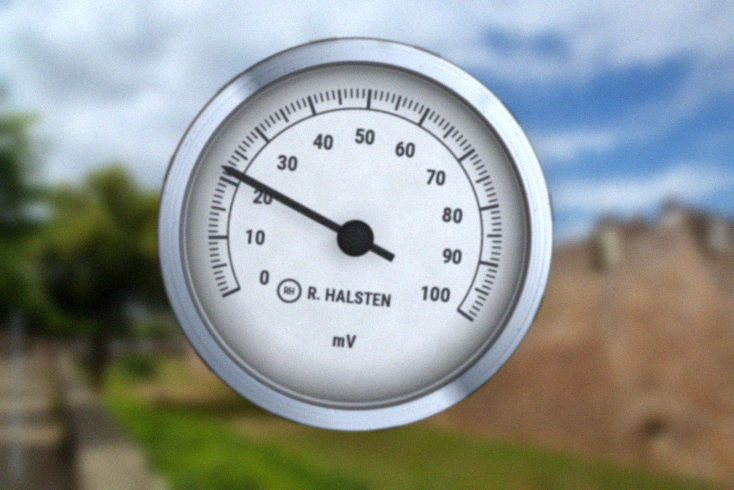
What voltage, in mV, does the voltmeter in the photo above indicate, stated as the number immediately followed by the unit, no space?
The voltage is 22mV
